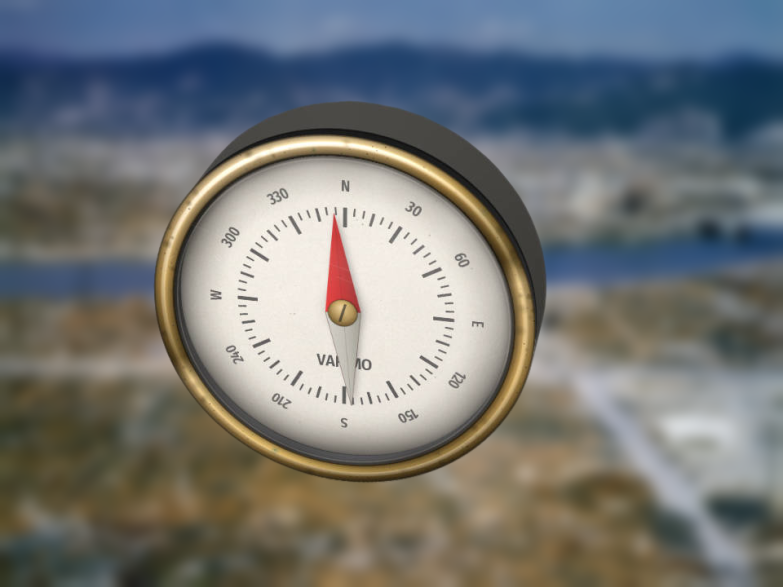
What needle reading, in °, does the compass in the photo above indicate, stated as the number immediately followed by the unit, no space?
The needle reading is 355°
